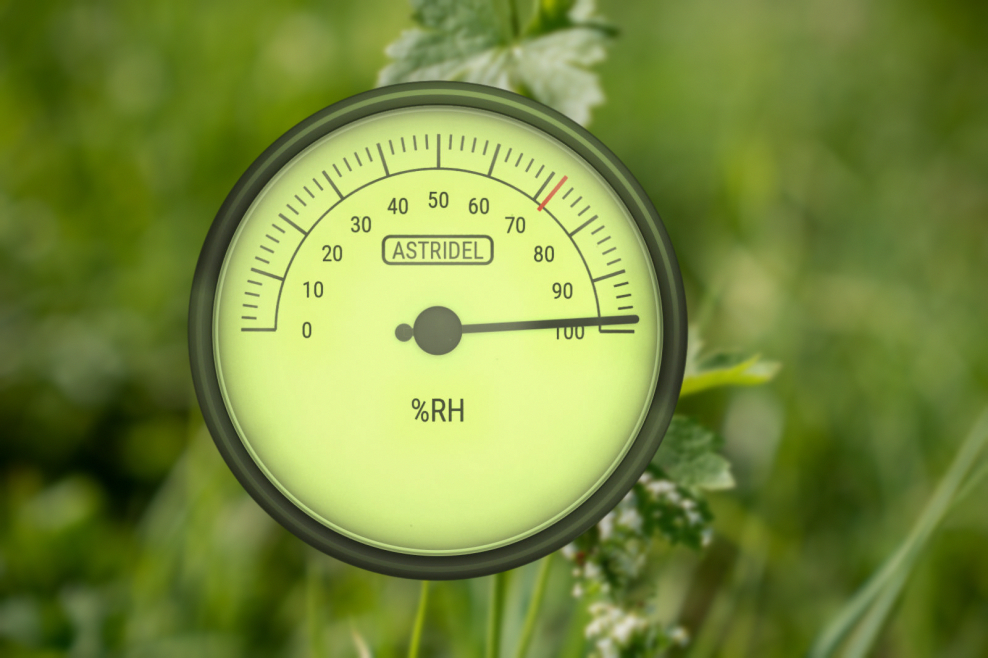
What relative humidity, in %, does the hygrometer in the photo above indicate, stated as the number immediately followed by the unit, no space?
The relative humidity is 98%
